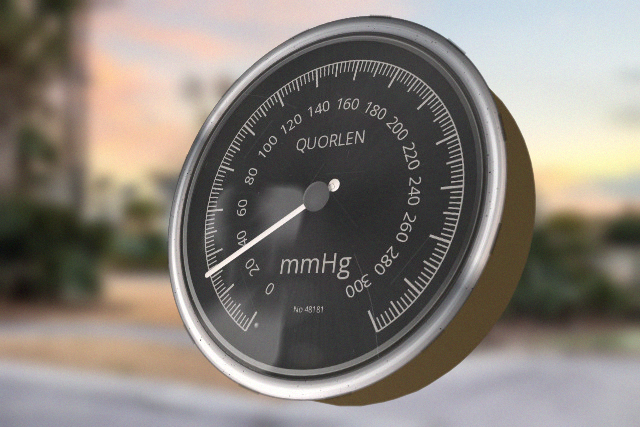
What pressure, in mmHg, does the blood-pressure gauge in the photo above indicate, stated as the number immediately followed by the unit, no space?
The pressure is 30mmHg
